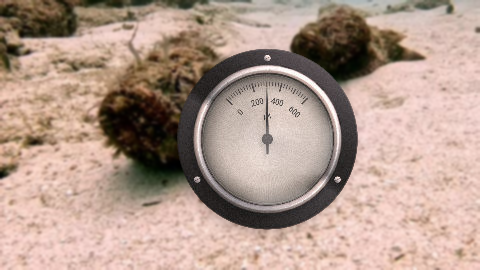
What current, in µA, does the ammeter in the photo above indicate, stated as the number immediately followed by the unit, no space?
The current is 300µA
